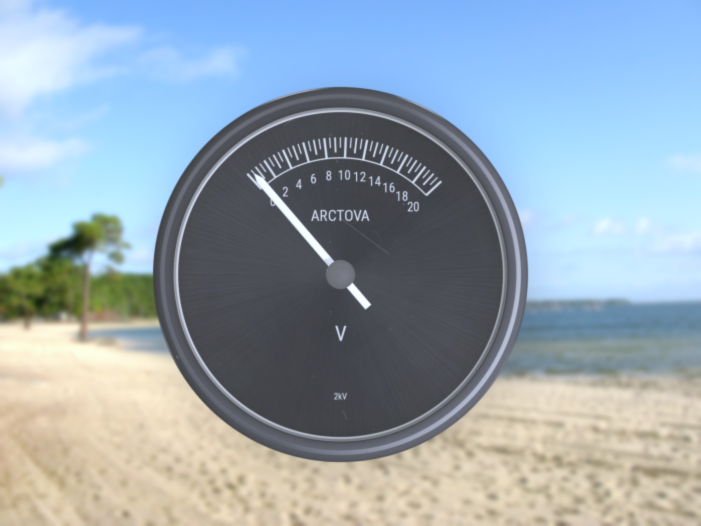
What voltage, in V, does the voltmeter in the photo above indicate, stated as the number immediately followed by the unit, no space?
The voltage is 0.5V
